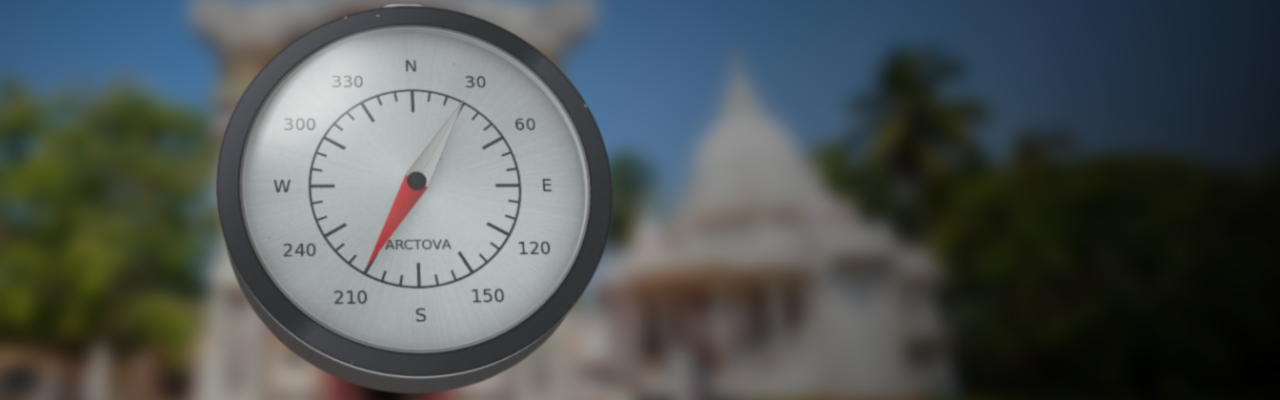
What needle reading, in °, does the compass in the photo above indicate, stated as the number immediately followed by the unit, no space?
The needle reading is 210°
